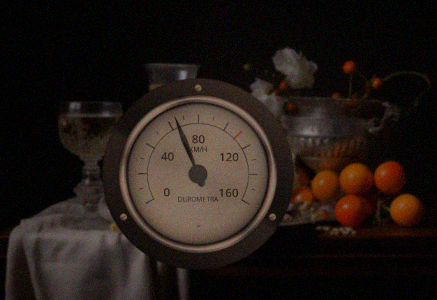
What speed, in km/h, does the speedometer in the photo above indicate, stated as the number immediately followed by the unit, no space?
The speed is 65km/h
